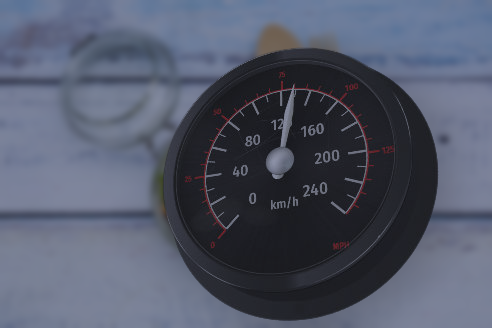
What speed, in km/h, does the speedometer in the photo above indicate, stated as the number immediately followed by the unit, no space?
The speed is 130km/h
